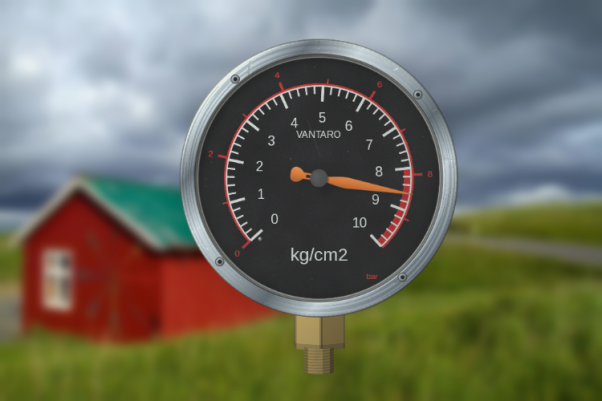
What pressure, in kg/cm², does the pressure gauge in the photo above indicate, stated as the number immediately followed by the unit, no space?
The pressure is 8.6kg/cm²
